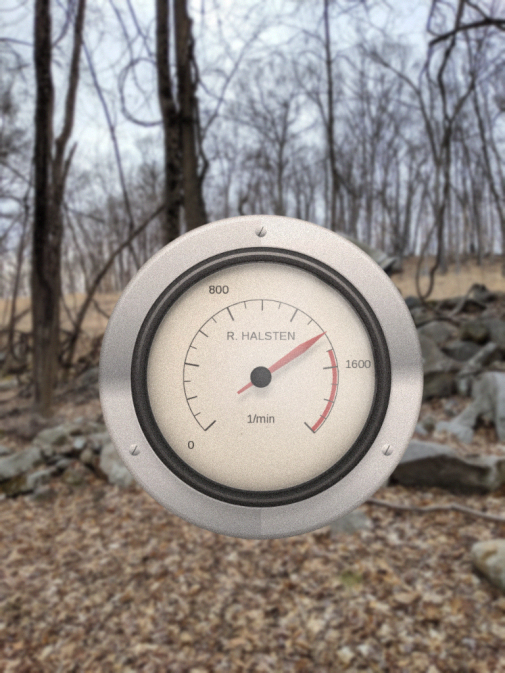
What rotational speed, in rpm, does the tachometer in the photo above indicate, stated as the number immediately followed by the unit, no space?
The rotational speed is 1400rpm
